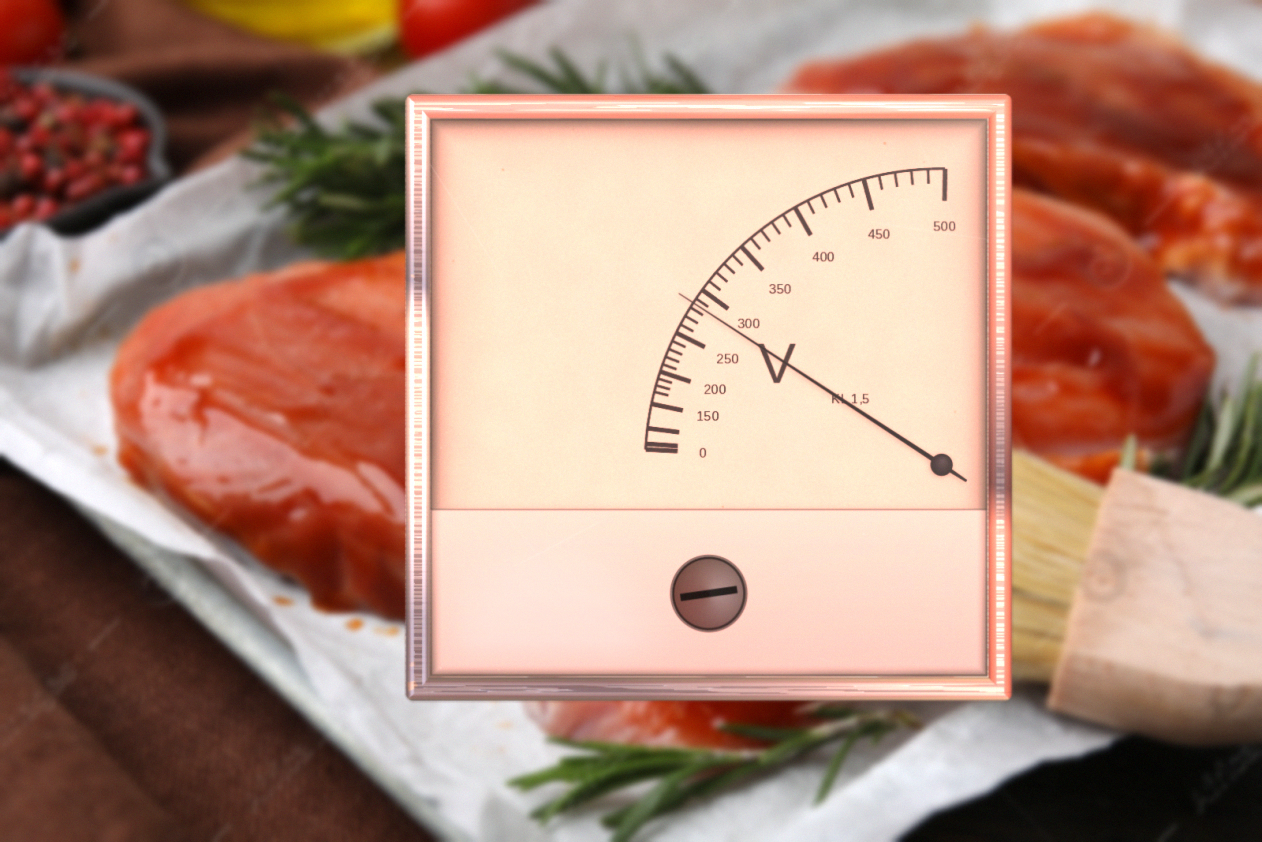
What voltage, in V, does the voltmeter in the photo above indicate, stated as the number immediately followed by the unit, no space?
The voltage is 285V
